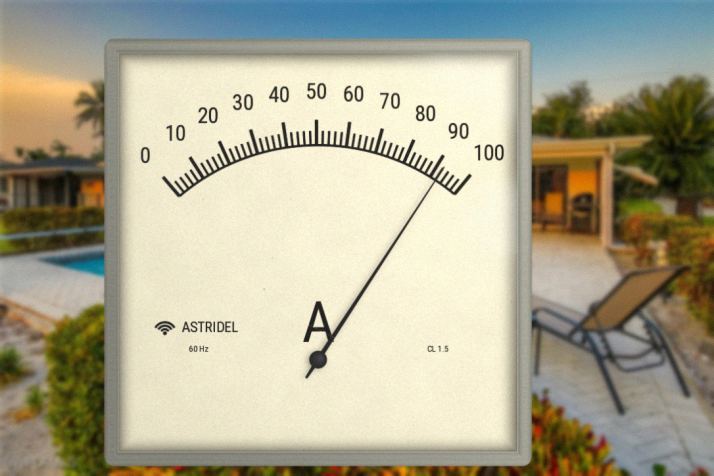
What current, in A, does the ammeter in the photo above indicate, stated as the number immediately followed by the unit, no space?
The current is 92A
